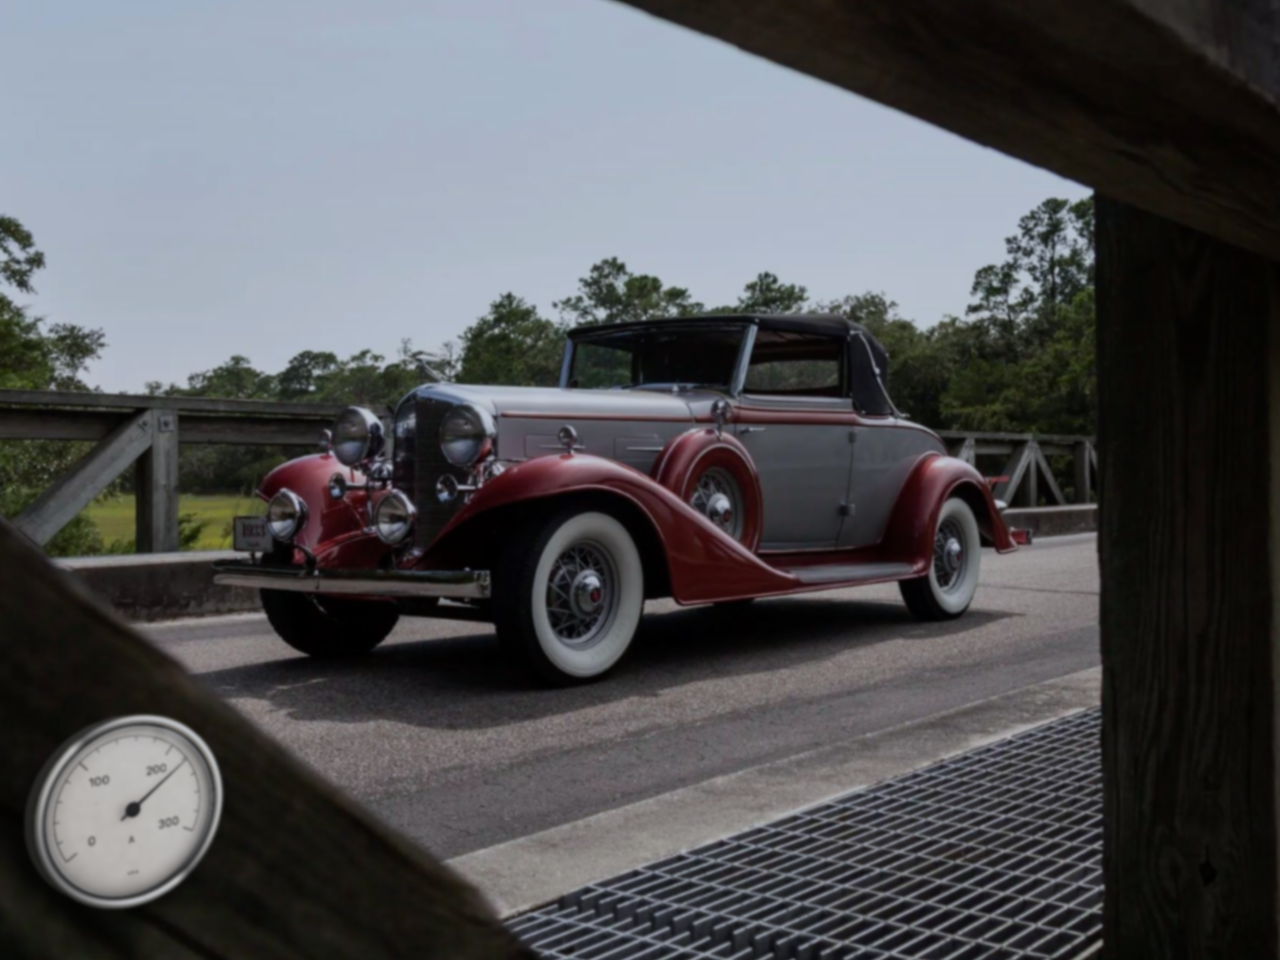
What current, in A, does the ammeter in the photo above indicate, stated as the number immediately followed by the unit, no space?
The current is 220A
